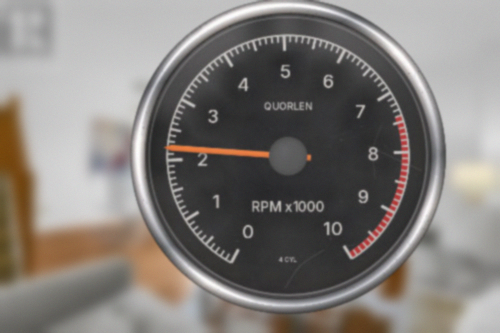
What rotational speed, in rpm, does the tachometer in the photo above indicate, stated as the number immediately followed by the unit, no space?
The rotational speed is 2200rpm
